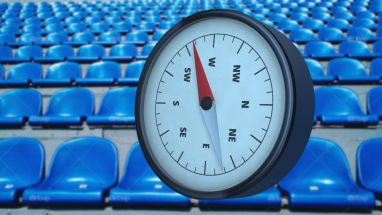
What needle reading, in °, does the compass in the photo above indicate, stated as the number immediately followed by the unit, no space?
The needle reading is 250°
